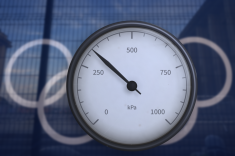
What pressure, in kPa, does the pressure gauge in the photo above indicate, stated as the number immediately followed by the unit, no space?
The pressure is 325kPa
